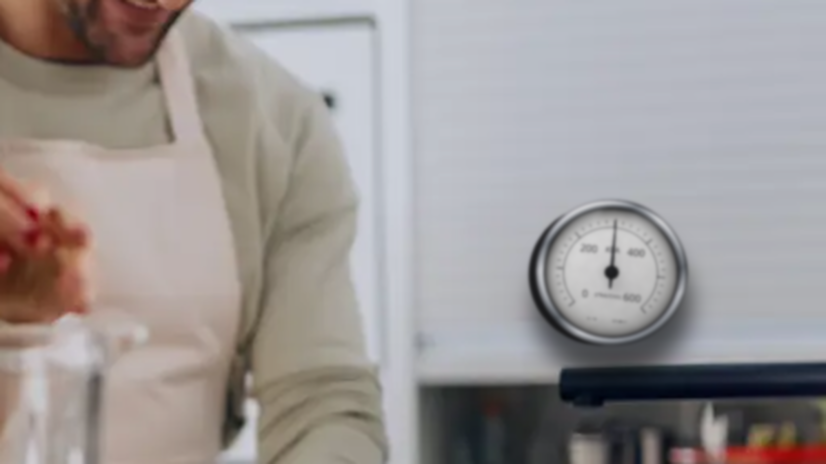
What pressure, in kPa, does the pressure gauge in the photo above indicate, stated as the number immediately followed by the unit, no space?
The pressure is 300kPa
